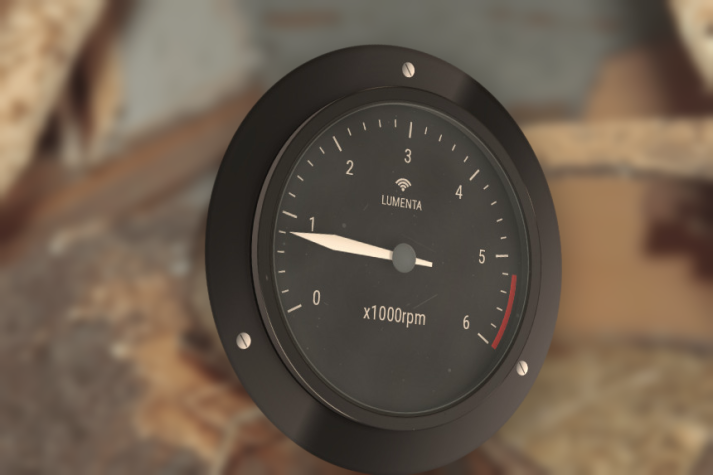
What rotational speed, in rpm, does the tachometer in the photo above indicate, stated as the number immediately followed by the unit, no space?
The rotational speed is 800rpm
